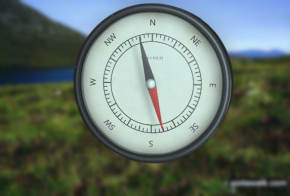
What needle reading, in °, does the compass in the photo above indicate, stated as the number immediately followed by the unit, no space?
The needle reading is 165°
